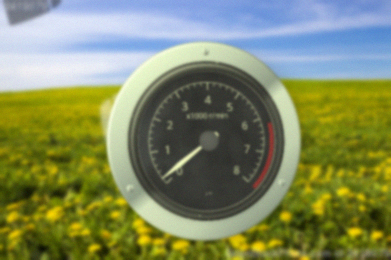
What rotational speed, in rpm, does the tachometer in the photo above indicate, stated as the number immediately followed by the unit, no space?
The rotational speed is 200rpm
